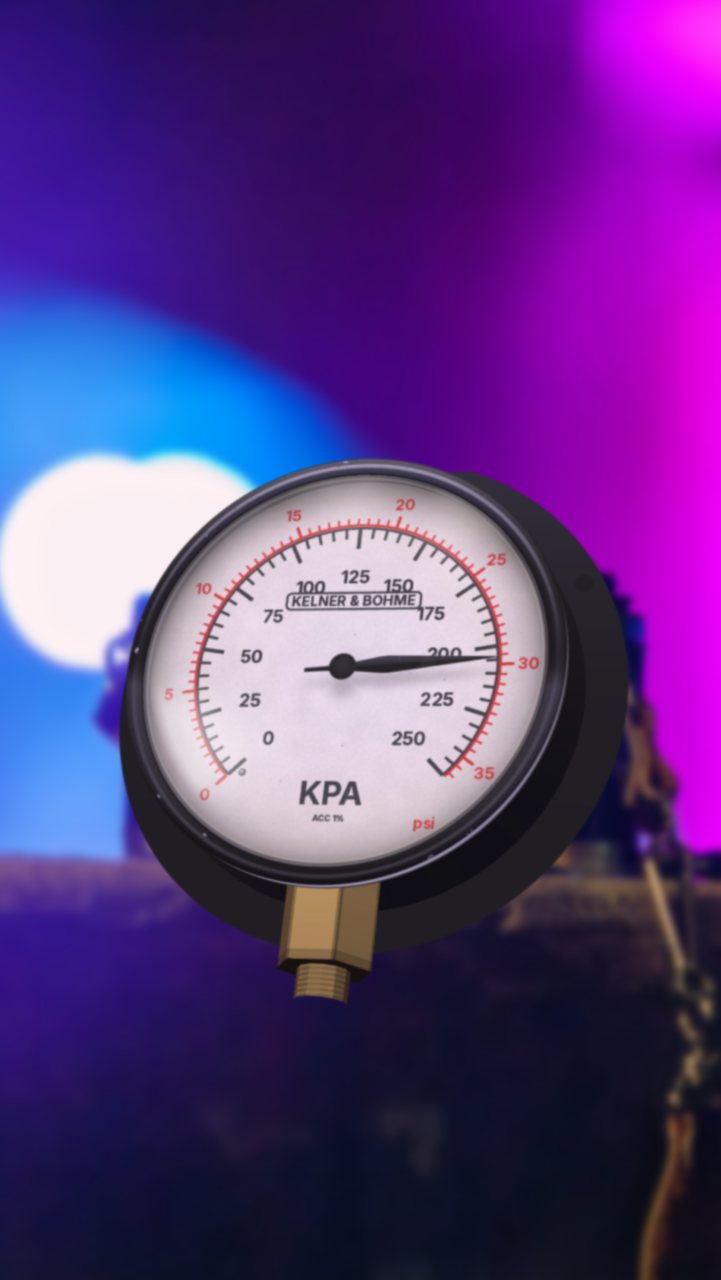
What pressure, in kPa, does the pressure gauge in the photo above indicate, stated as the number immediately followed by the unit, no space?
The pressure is 205kPa
